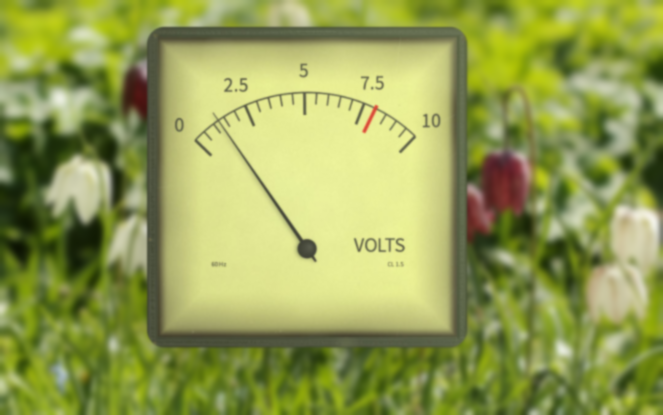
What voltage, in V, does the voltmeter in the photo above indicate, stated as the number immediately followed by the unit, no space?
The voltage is 1.25V
